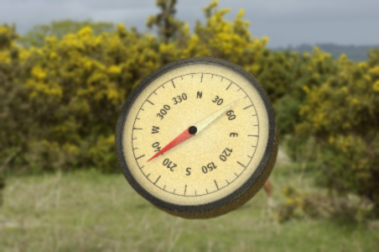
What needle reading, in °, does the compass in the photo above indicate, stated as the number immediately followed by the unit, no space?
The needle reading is 230°
